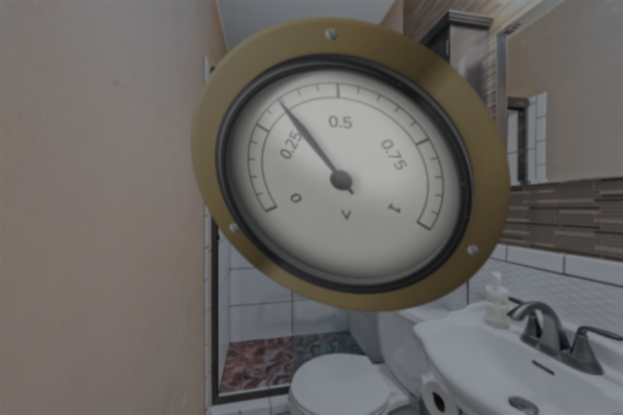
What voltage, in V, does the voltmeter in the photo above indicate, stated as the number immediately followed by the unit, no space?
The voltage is 0.35V
